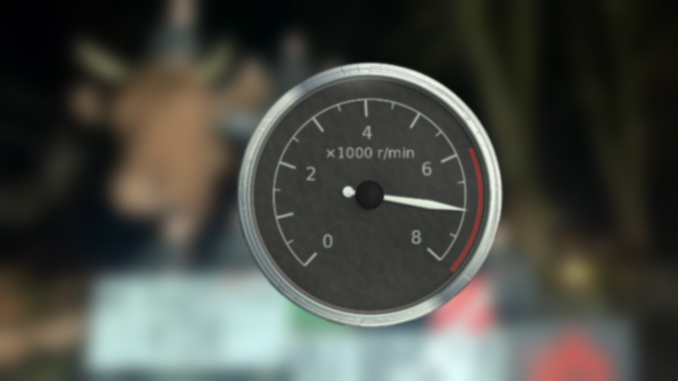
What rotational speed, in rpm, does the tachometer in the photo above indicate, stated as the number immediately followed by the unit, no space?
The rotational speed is 7000rpm
